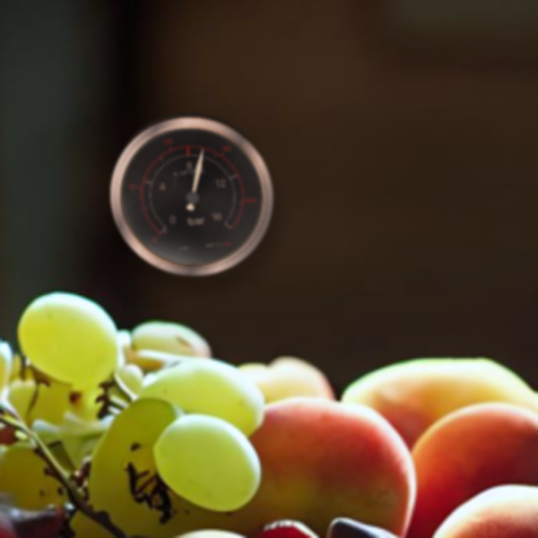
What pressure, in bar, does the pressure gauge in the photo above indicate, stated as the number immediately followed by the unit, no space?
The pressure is 9bar
